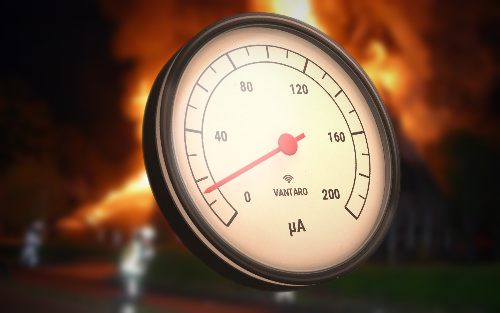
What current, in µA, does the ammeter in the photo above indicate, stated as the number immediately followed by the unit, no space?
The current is 15µA
